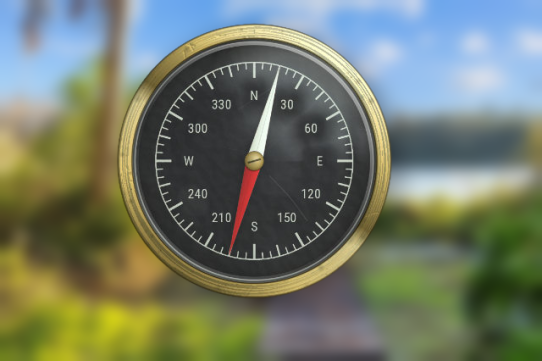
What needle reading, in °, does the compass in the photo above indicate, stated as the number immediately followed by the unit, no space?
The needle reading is 195°
